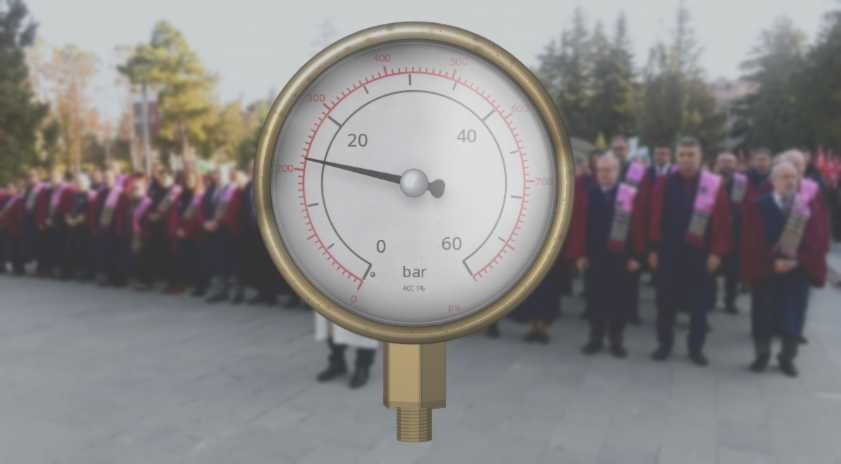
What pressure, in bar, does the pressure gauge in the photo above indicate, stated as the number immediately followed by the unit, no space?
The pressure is 15bar
